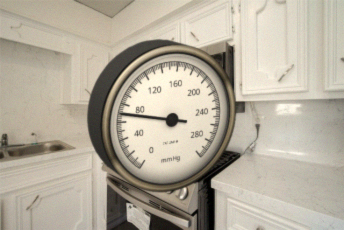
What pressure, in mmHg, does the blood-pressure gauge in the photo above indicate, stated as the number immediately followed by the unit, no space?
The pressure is 70mmHg
